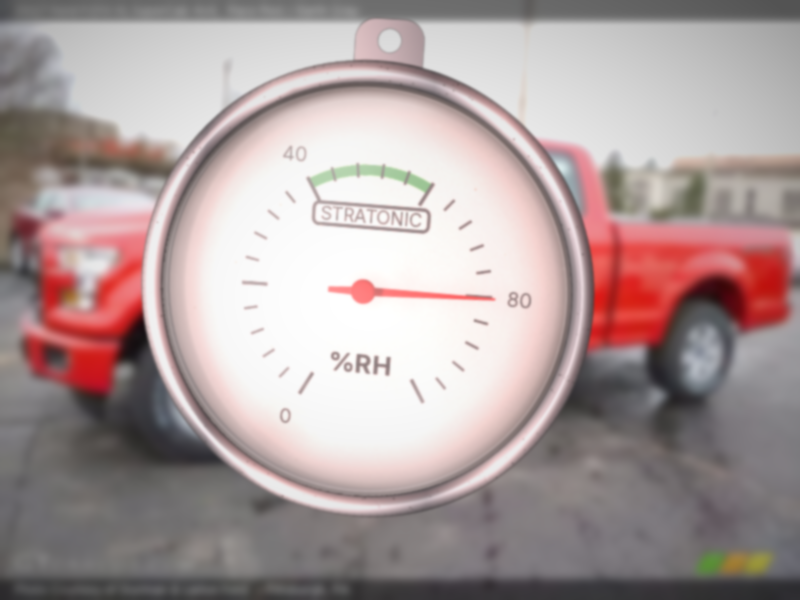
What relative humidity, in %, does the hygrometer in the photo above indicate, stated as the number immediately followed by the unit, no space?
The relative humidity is 80%
